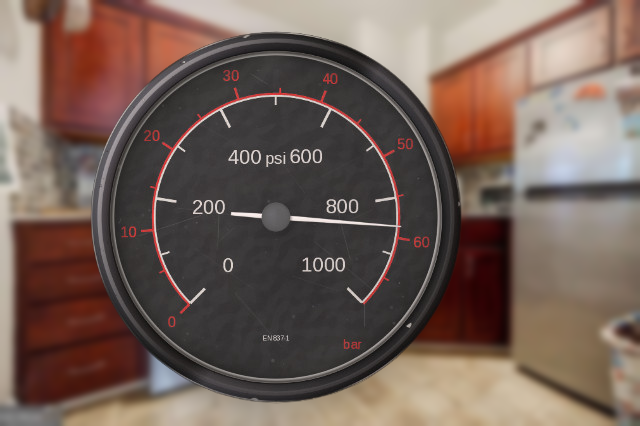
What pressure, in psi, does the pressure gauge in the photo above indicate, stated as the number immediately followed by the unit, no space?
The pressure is 850psi
